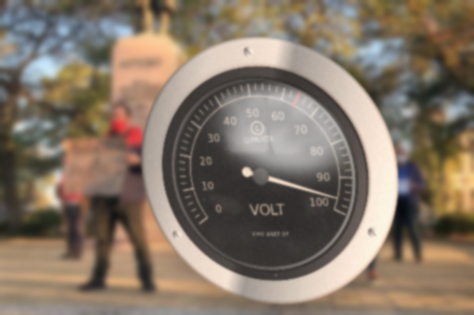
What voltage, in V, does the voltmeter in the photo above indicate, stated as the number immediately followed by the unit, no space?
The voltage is 96V
